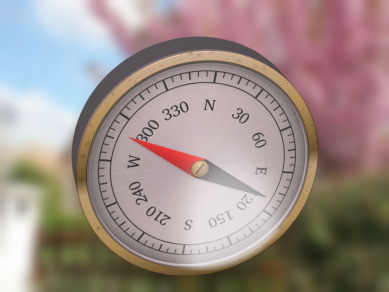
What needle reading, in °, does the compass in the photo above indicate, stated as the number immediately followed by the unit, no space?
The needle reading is 290°
